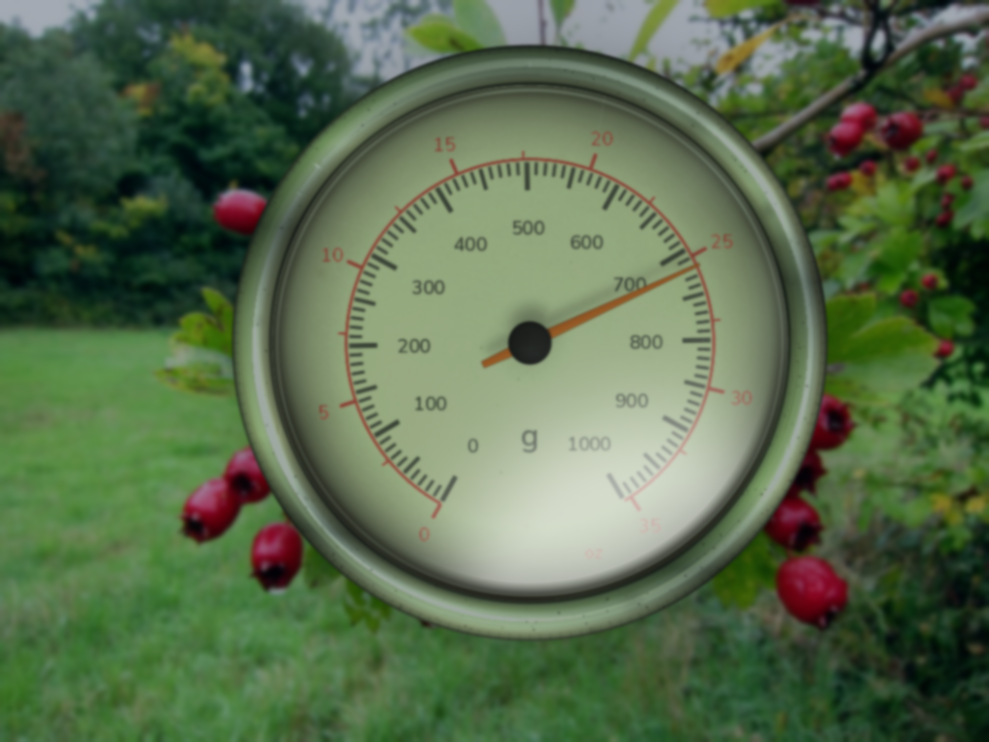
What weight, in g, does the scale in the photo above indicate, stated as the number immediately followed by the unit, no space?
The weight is 720g
